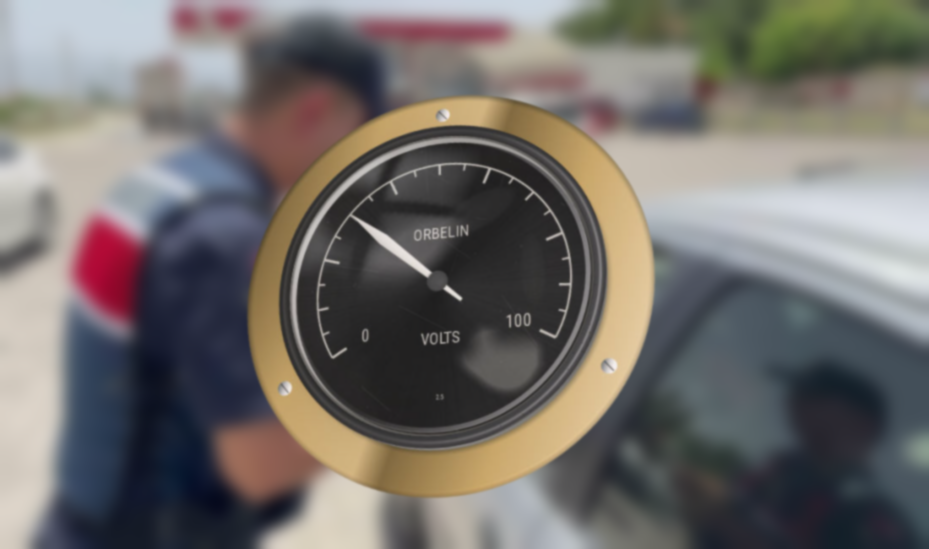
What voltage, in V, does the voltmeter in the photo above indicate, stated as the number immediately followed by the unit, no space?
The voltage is 30V
